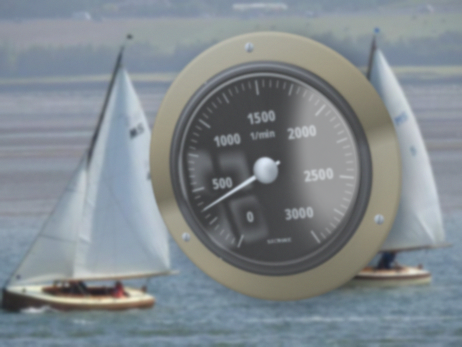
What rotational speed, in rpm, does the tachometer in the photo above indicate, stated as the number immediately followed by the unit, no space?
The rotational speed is 350rpm
